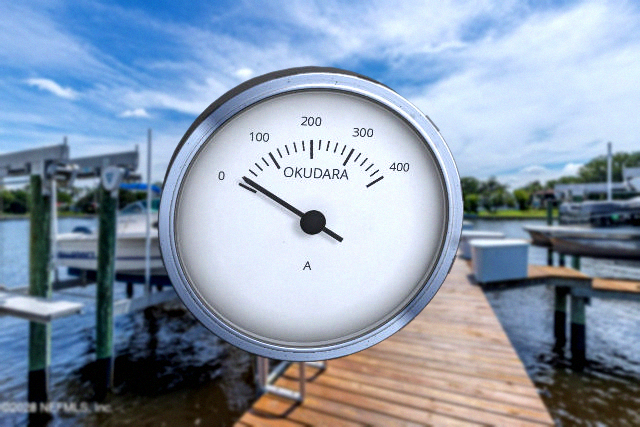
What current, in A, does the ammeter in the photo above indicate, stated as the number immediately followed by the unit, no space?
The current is 20A
